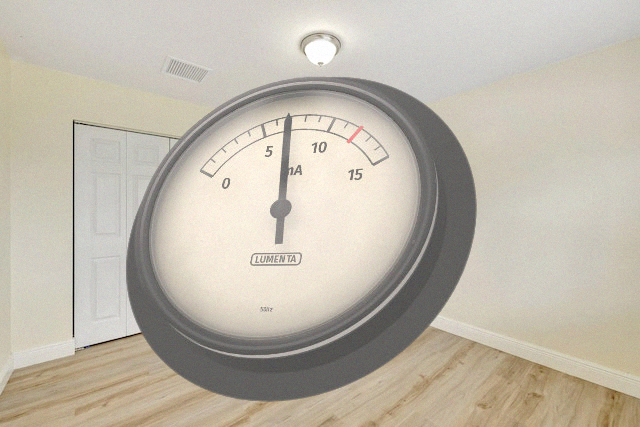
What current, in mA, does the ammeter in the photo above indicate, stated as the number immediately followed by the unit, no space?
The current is 7mA
